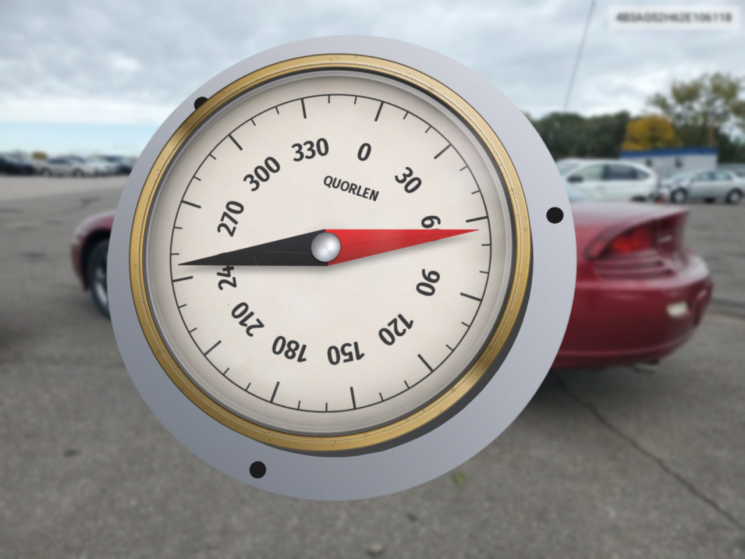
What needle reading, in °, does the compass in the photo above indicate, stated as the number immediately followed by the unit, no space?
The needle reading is 65°
